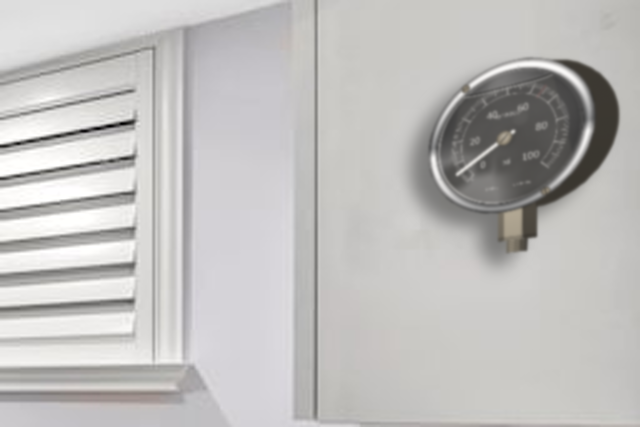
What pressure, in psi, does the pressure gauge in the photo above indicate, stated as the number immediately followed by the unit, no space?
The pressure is 5psi
